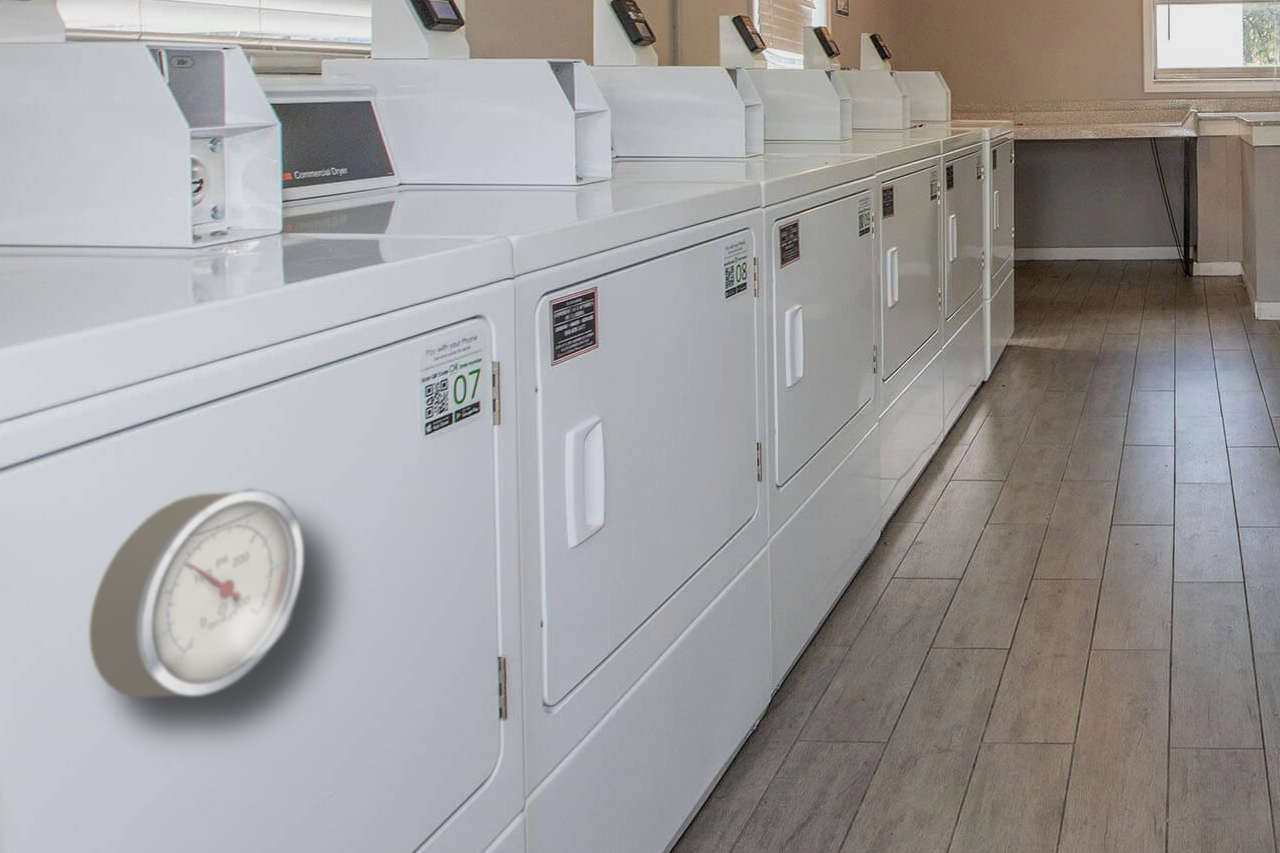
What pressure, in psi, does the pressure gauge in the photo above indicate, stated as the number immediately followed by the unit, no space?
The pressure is 100psi
